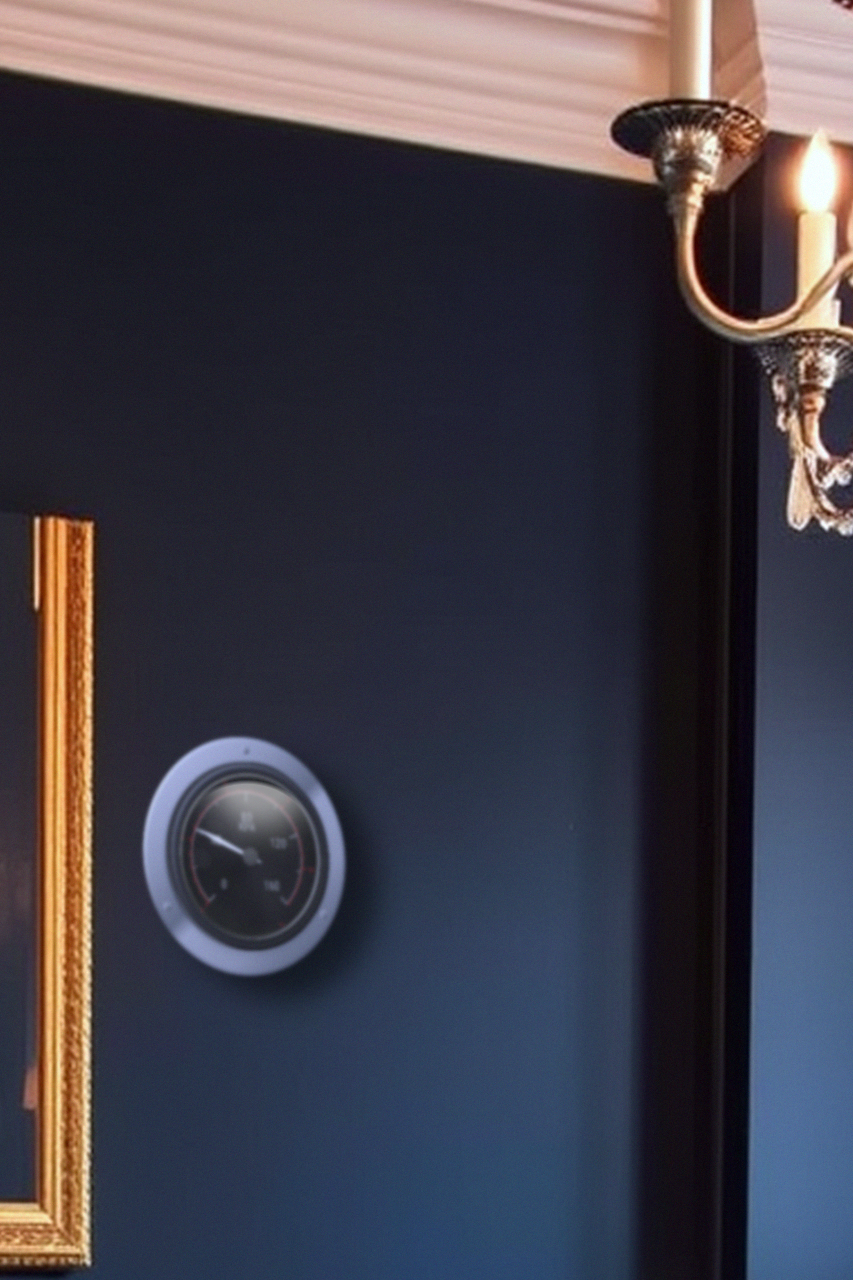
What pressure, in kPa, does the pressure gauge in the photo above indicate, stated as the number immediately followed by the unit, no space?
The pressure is 40kPa
